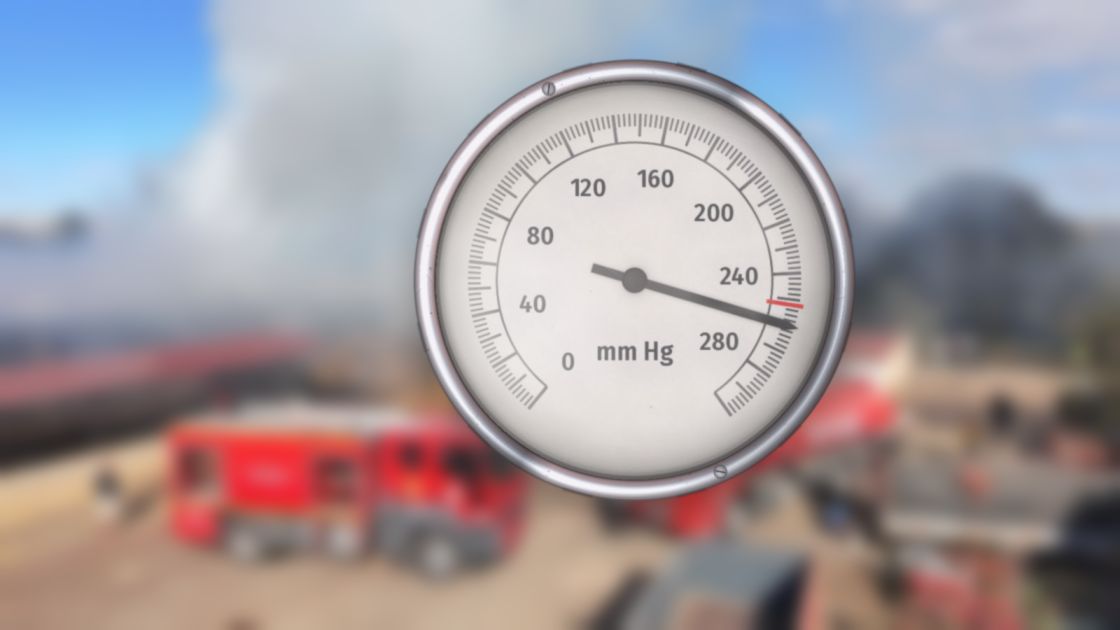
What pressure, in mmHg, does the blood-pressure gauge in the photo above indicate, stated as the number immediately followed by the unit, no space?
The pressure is 260mmHg
